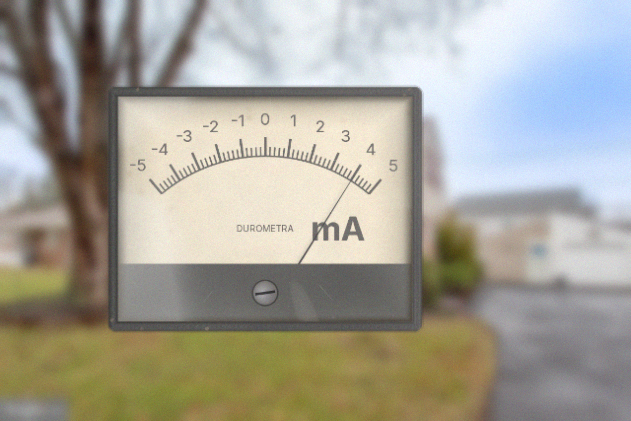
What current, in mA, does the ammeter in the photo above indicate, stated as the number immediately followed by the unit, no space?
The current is 4mA
